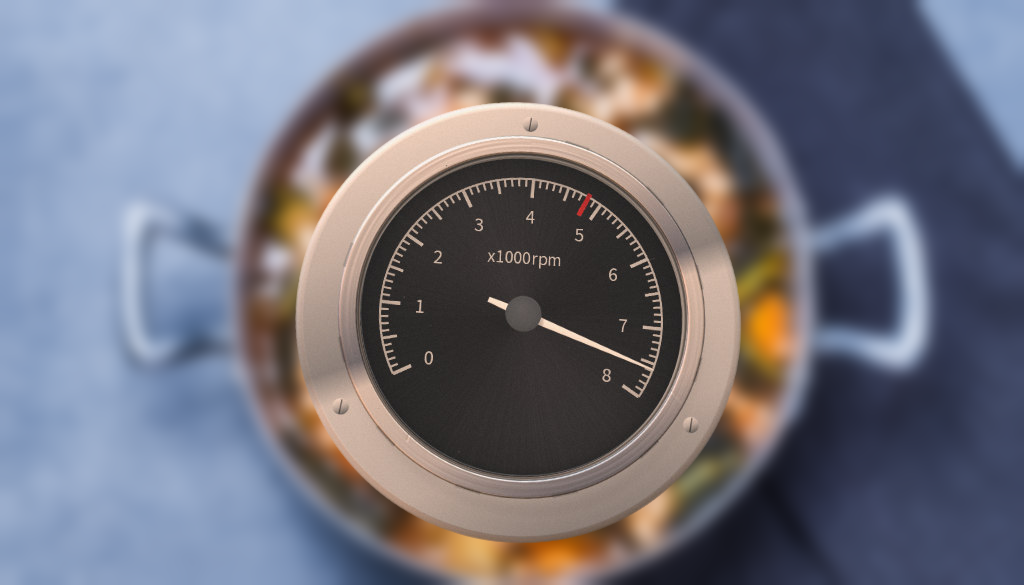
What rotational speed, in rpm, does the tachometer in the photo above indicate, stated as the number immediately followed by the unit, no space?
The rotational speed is 7600rpm
